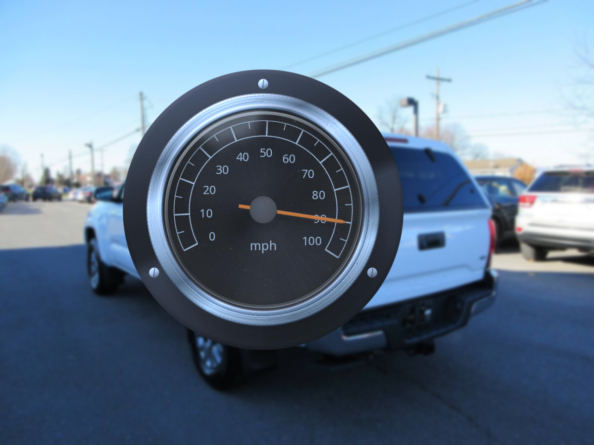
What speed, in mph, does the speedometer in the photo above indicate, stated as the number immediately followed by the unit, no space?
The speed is 90mph
